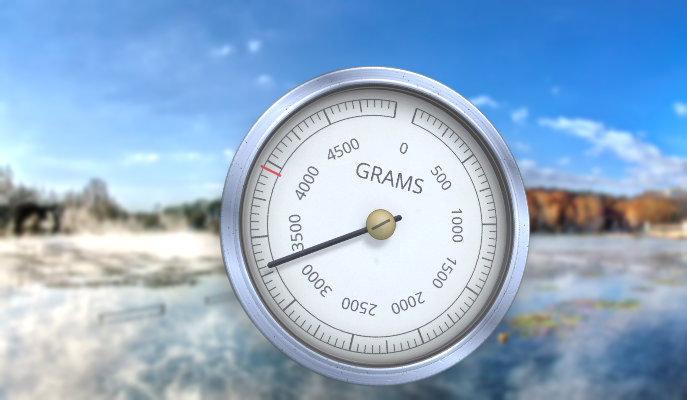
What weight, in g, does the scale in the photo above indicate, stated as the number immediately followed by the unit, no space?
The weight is 3300g
